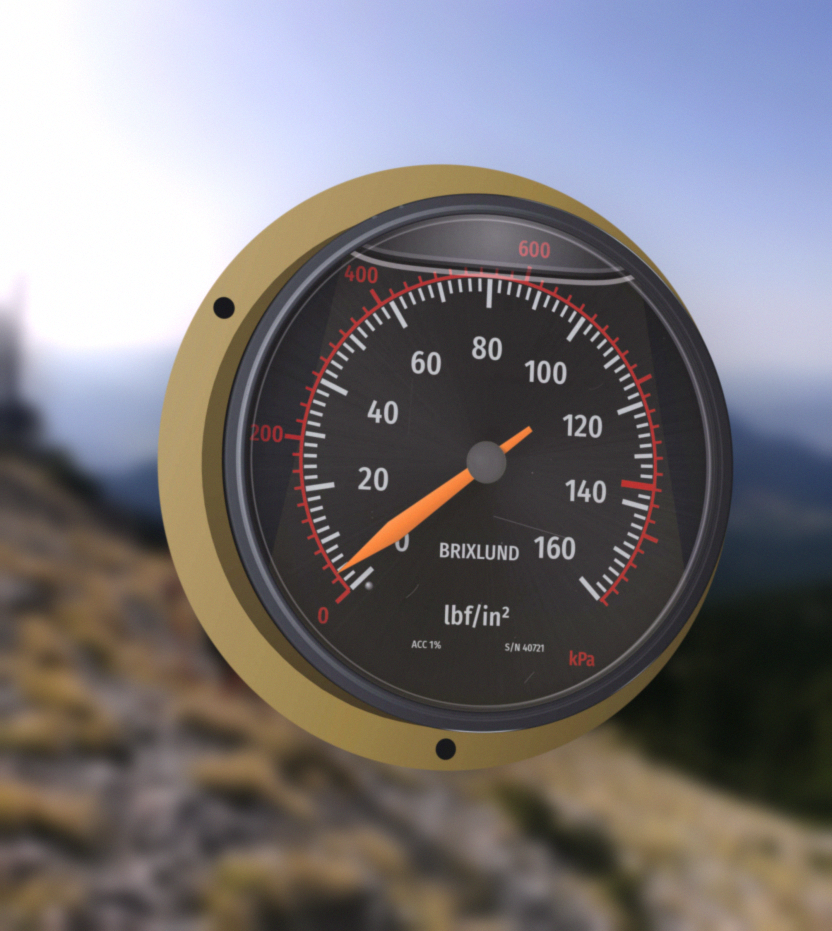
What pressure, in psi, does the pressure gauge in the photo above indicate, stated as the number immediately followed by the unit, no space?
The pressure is 4psi
